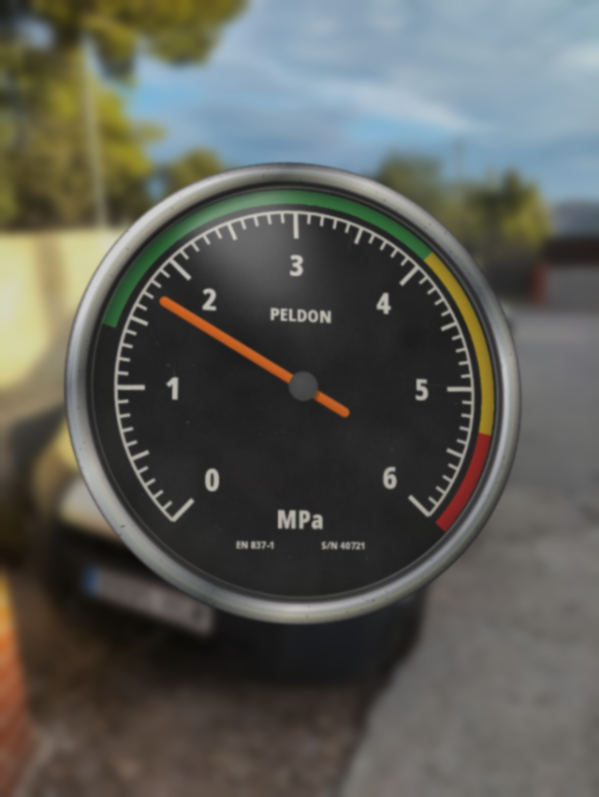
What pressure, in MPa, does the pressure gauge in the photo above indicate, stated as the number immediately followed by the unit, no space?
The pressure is 1.7MPa
